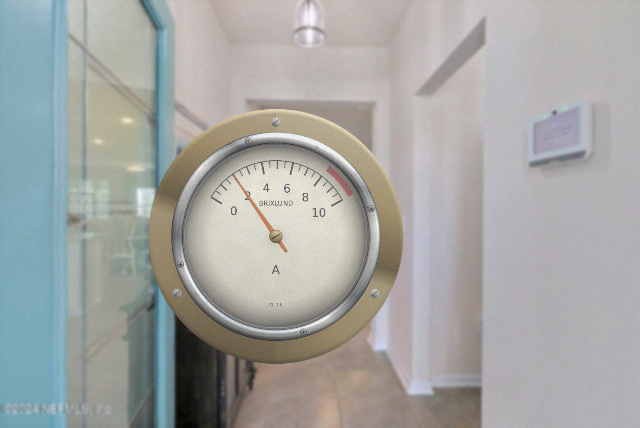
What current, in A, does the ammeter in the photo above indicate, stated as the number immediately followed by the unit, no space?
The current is 2A
